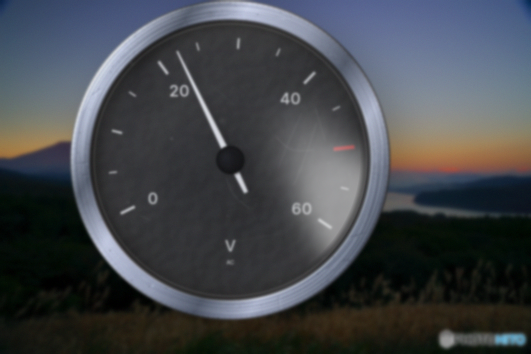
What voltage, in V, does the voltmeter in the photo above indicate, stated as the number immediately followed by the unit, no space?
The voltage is 22.5V
